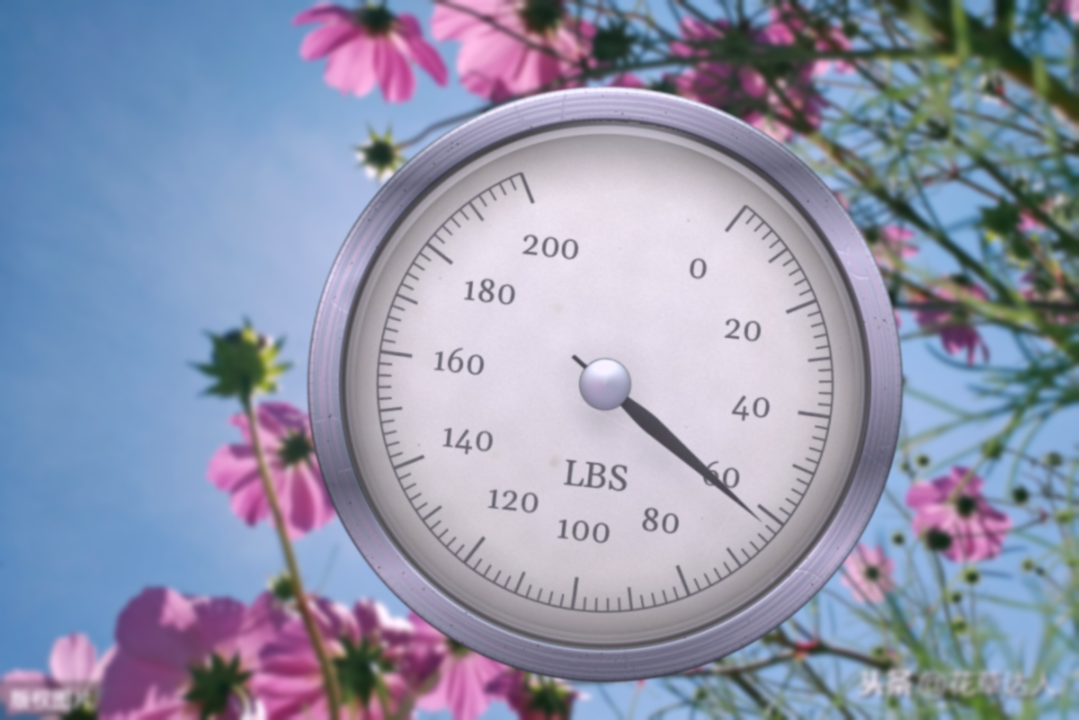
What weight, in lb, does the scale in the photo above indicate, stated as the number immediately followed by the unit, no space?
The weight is 62lb
